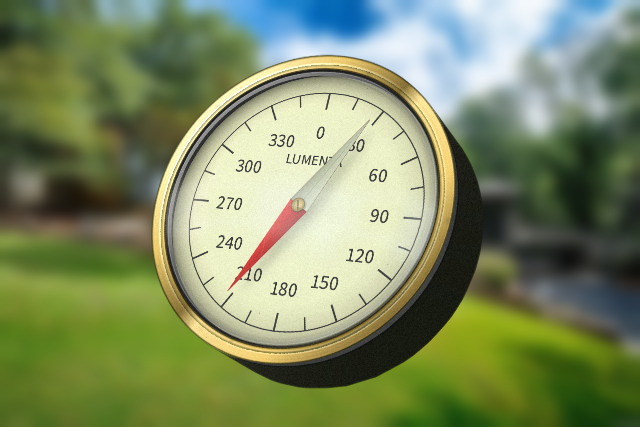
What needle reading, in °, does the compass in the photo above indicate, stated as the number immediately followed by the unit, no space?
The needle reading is 210°
